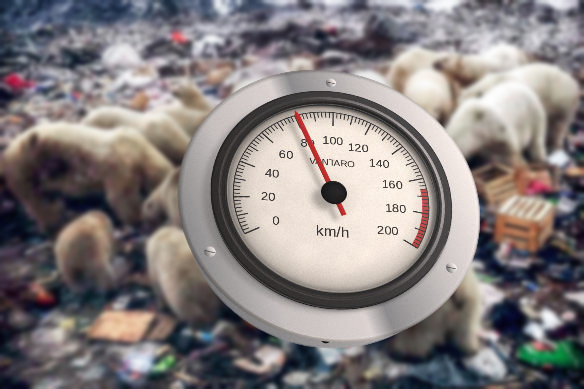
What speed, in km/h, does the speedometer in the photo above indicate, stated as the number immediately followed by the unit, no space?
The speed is 80km/h
